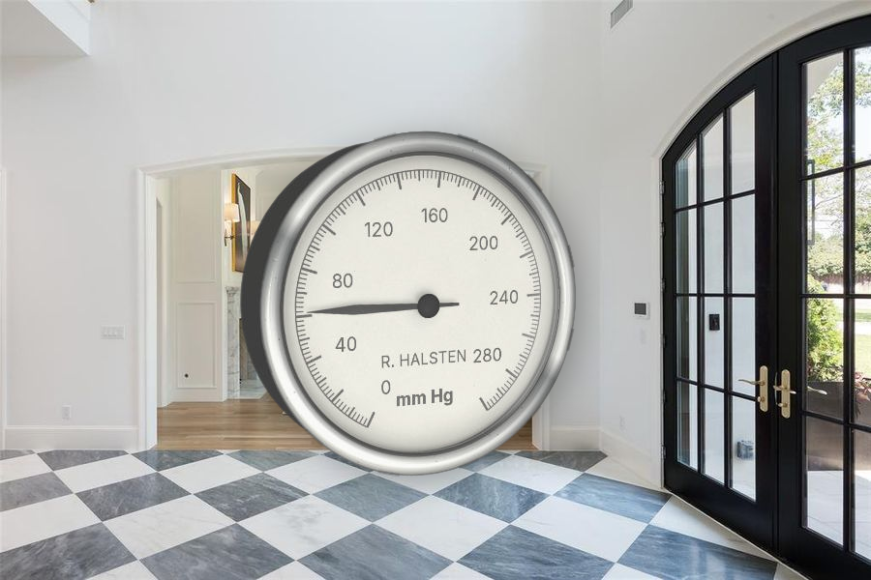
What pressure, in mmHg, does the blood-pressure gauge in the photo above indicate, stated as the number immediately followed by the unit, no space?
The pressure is 62mmHg
